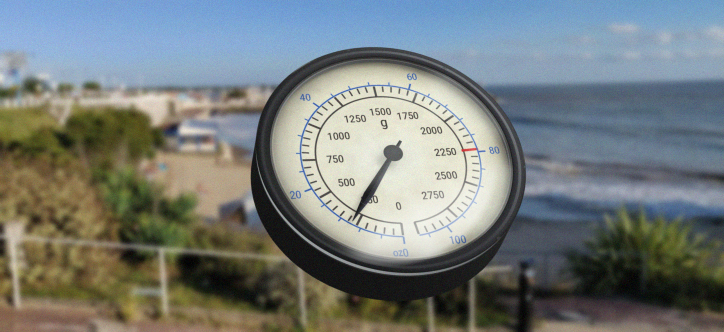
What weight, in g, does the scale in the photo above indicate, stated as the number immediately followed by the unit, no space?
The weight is 275g
